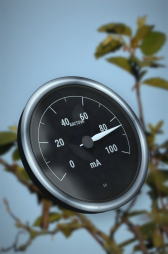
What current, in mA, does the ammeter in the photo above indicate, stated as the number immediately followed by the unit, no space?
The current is 85mA
